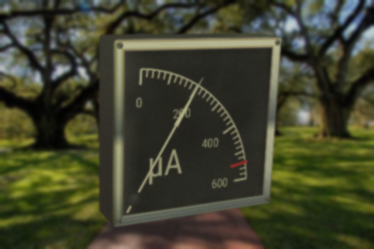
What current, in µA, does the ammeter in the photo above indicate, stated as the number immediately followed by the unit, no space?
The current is 200µA
